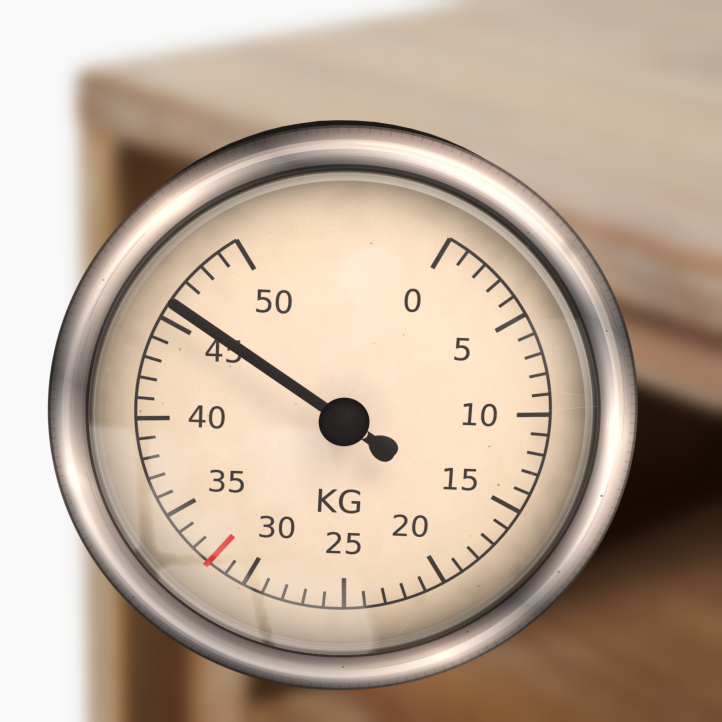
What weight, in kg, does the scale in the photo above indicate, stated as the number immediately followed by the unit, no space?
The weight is 46kg
